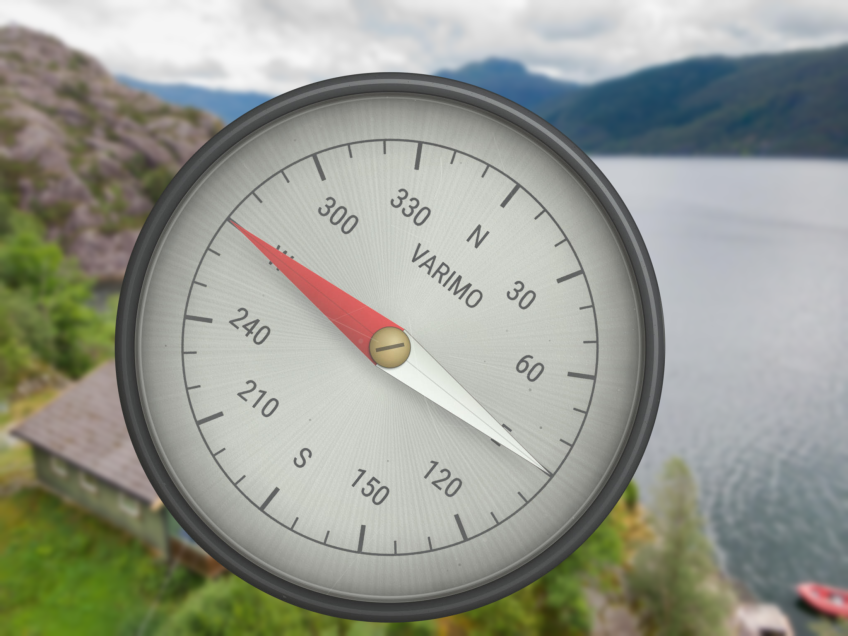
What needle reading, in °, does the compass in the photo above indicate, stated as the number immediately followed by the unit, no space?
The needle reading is 270°
